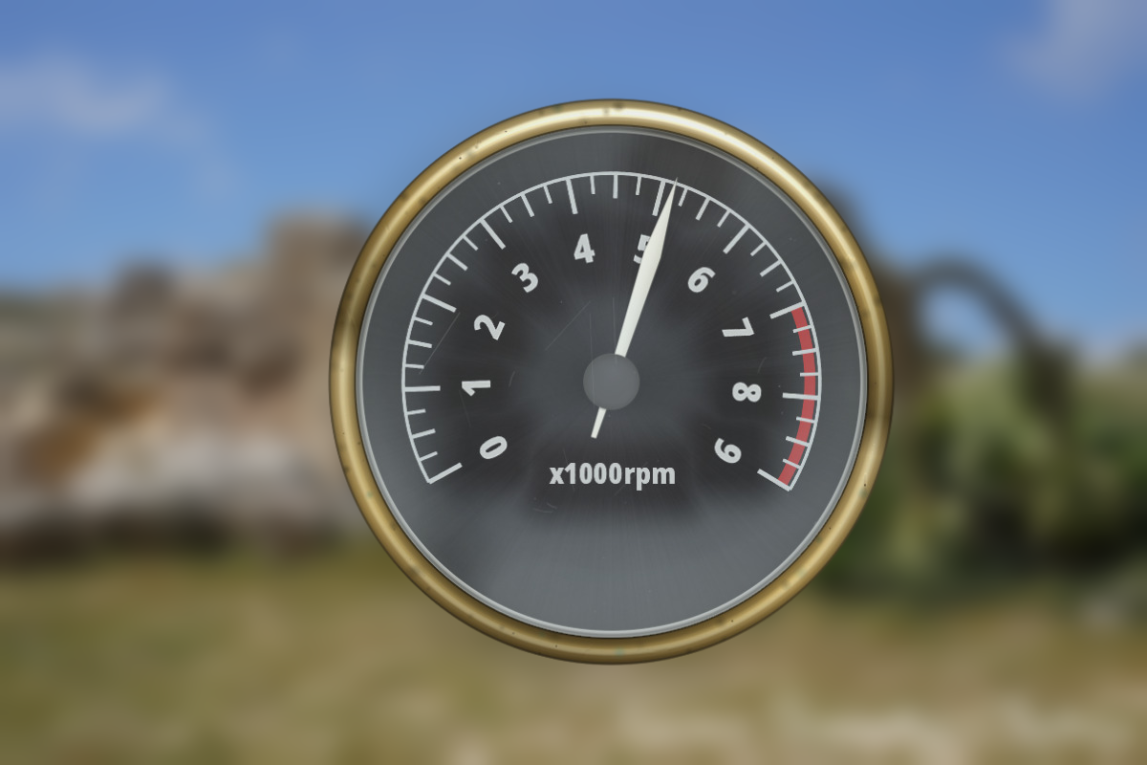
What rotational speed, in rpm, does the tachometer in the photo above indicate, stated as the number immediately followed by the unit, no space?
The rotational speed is 5125rpm
